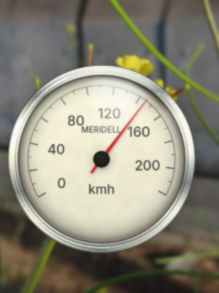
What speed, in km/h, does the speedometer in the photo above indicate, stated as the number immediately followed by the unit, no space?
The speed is 145km/h
